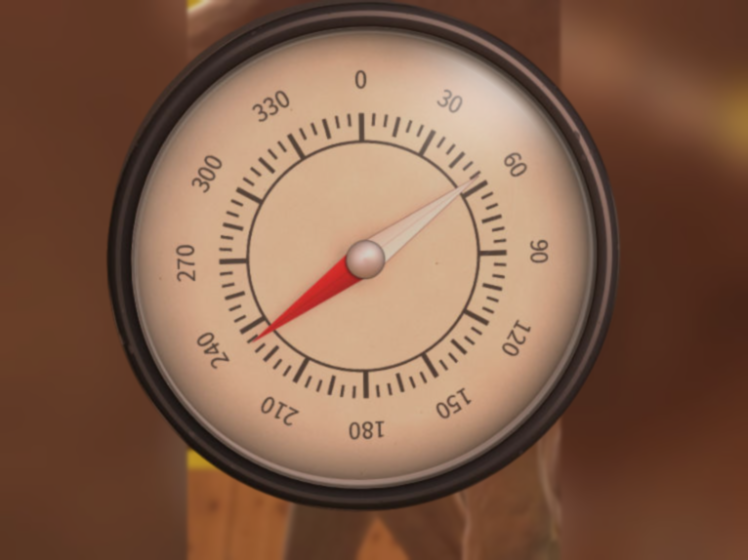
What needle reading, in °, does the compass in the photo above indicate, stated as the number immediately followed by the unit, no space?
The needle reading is 235°
